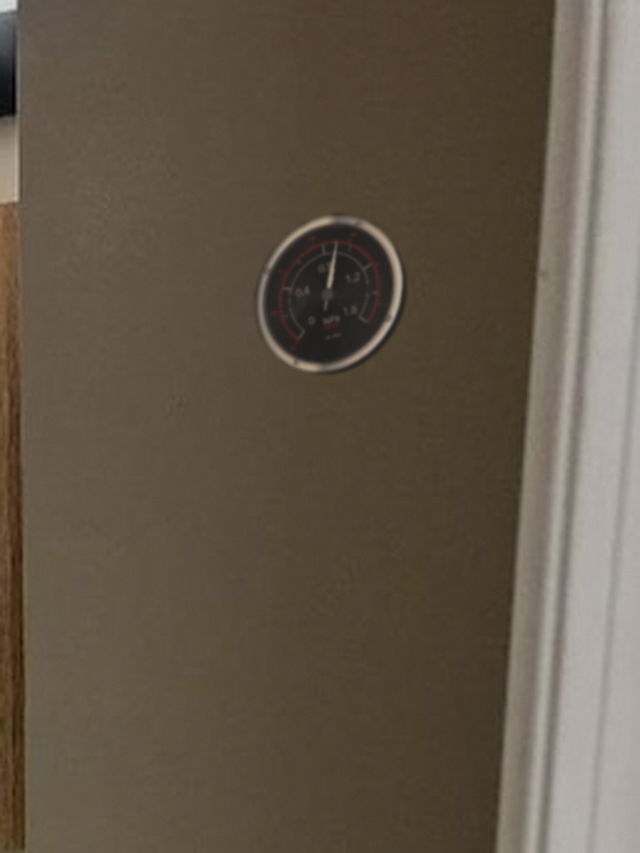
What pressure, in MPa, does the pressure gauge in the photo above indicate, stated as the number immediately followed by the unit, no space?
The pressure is 0.9MPa
